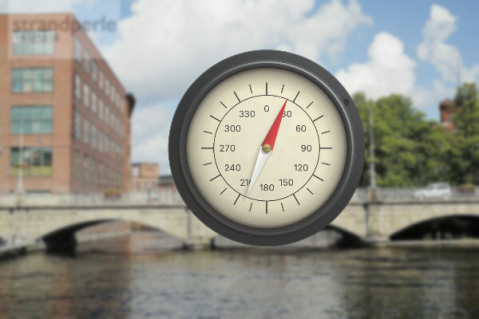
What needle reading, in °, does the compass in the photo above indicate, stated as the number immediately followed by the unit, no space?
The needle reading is 22.5°
